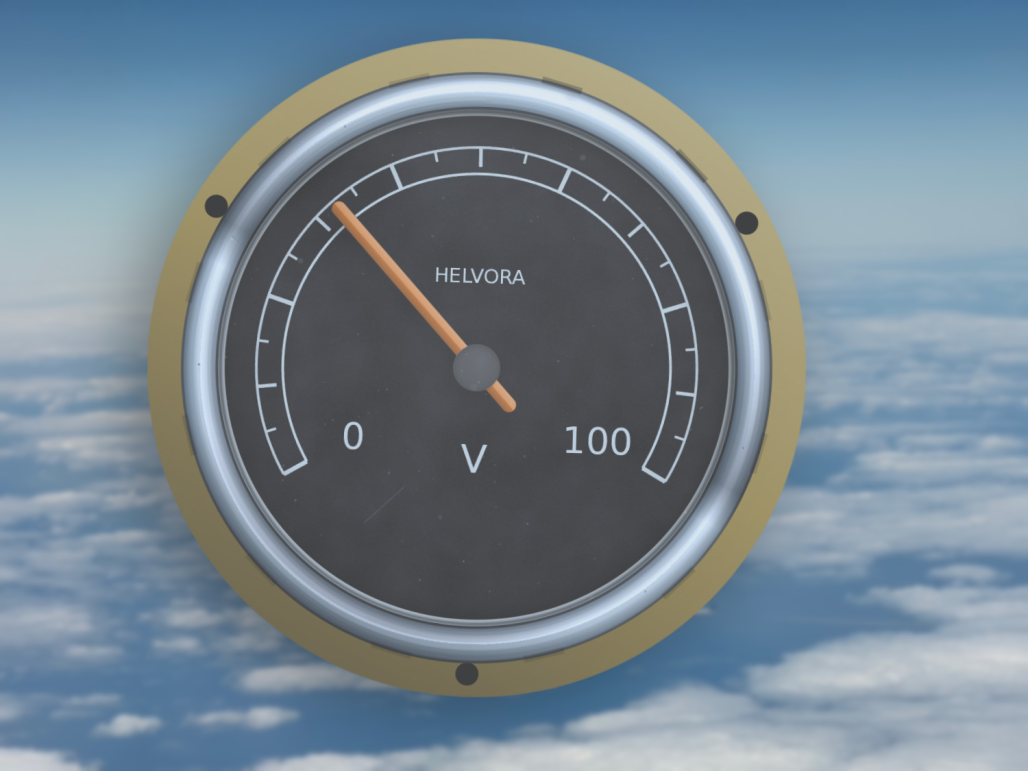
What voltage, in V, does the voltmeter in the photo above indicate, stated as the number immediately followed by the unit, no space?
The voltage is 32.5V
